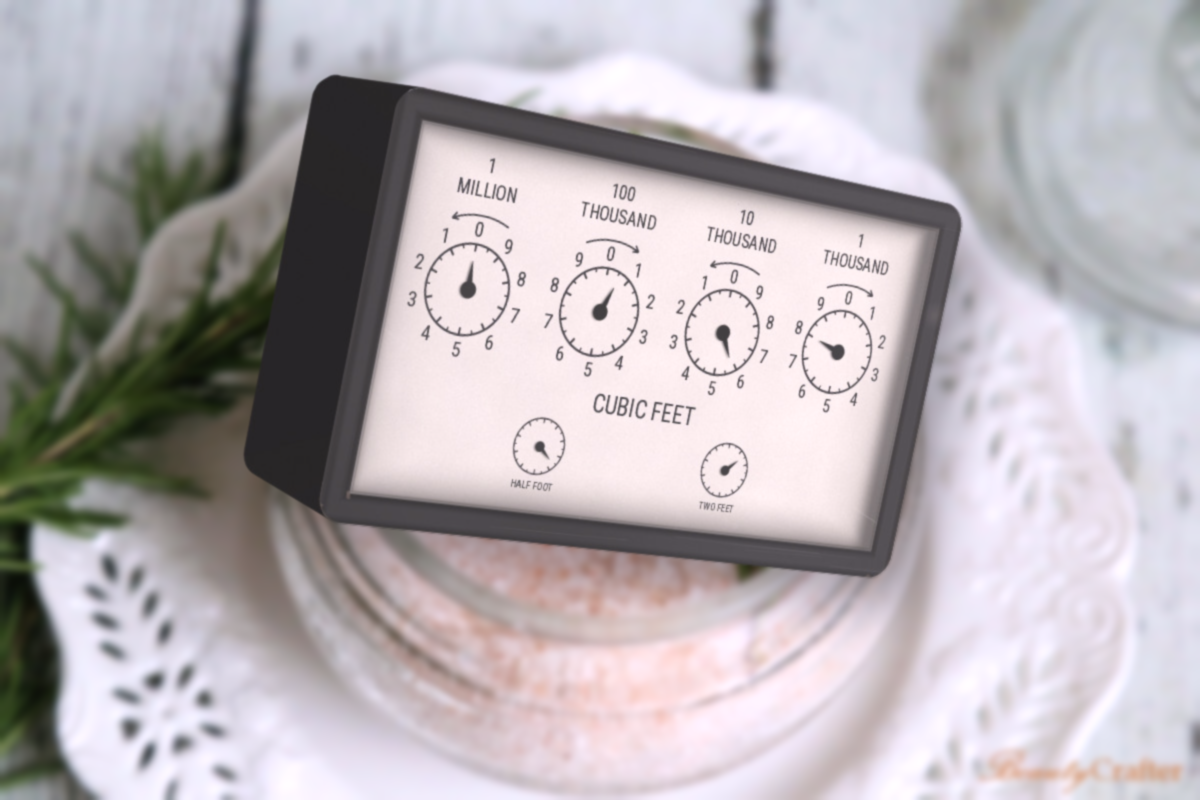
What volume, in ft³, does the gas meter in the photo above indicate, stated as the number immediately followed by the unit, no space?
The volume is 5800ft³
